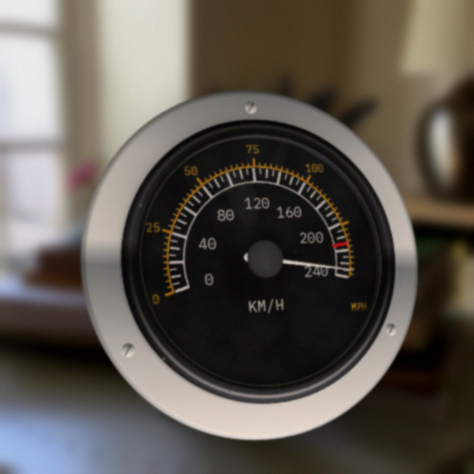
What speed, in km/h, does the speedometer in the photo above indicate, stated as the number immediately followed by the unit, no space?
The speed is 235km/h
